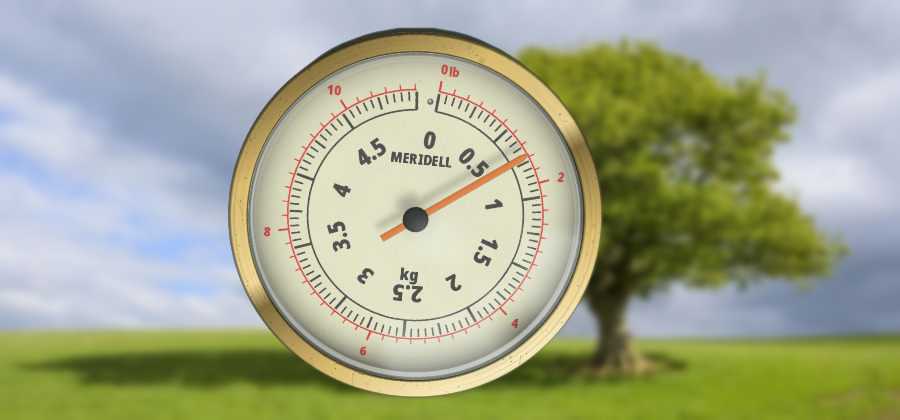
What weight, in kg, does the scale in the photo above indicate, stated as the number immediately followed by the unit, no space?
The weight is 0.7kg
